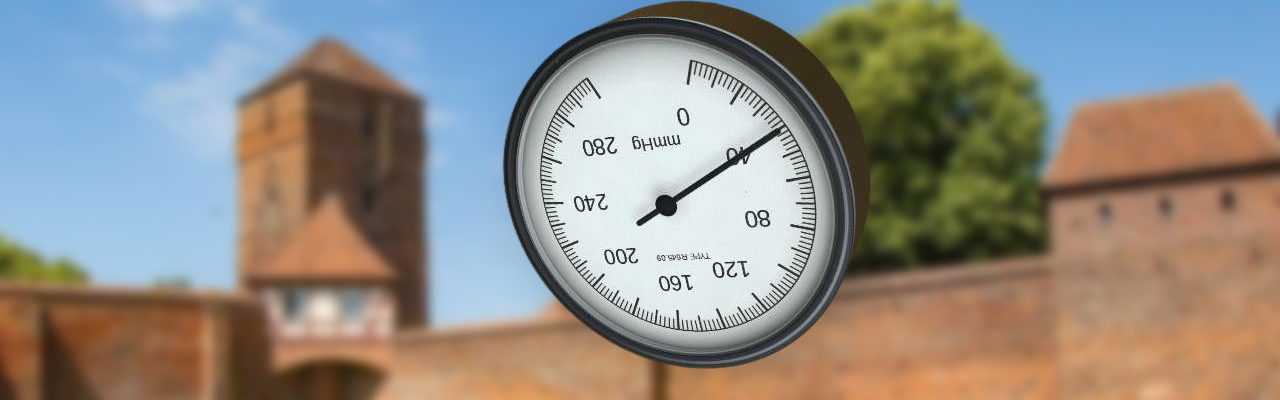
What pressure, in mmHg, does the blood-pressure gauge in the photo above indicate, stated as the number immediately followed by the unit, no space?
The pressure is 40mmHg
